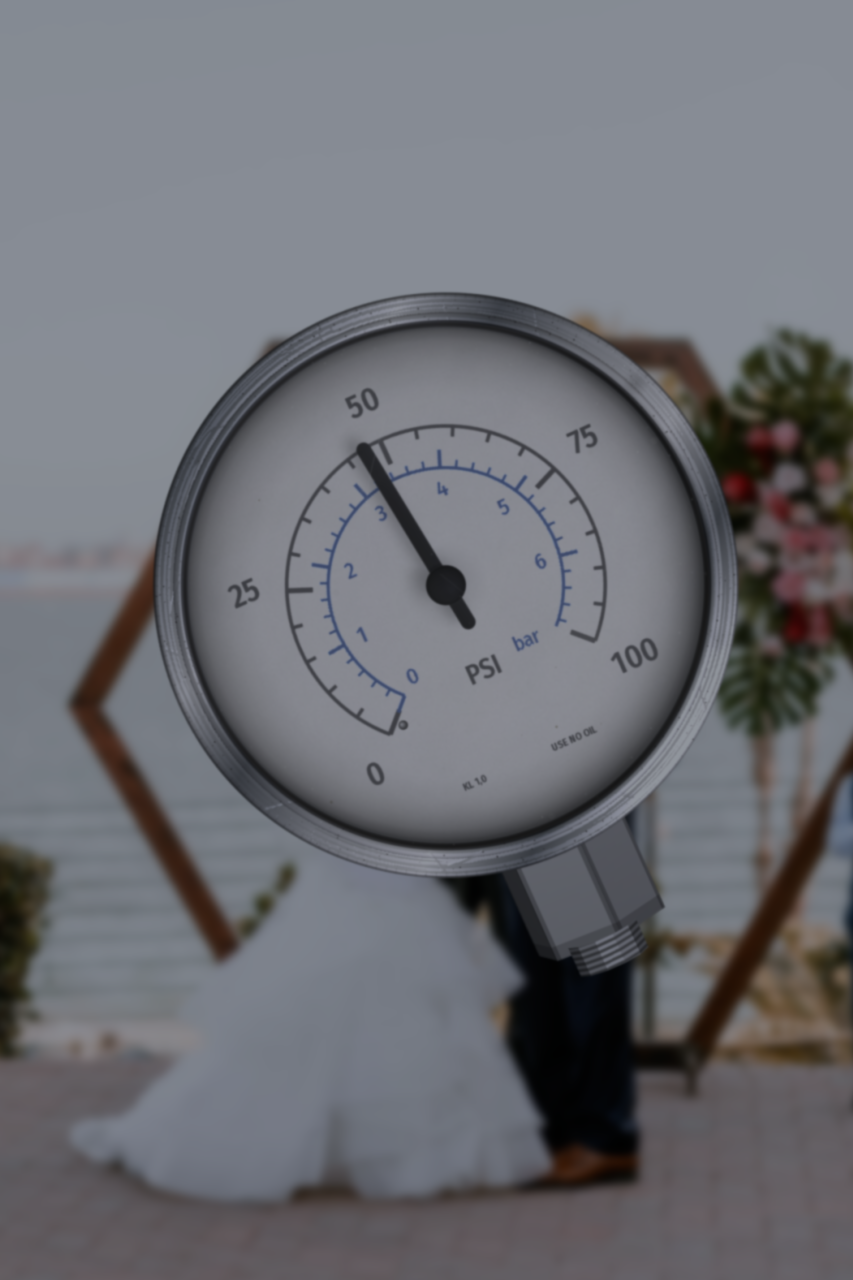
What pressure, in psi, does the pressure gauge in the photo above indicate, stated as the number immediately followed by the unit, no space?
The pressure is 47.5psi
